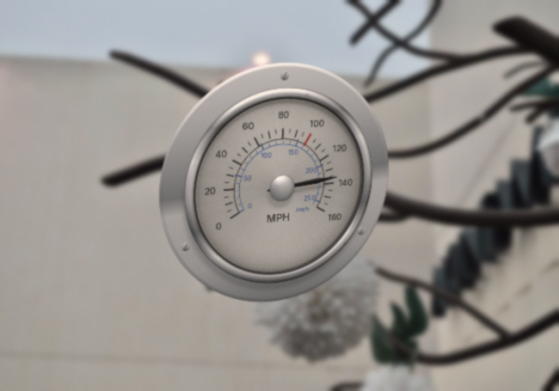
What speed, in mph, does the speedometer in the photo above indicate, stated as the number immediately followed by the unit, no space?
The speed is 135mph
